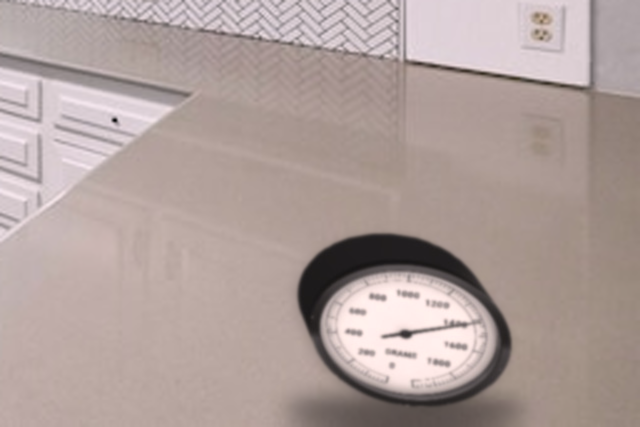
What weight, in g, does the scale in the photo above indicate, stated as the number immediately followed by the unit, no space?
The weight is 1400g
